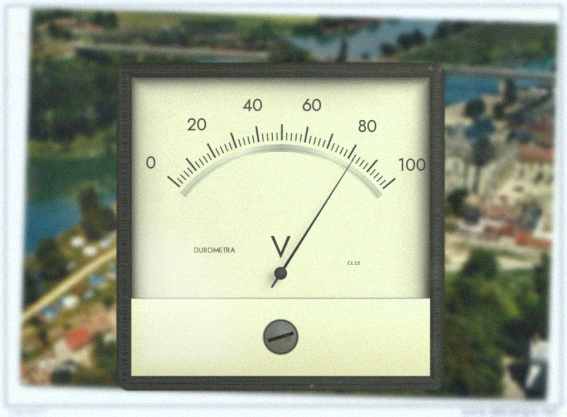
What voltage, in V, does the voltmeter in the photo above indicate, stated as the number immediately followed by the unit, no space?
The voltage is 82V
